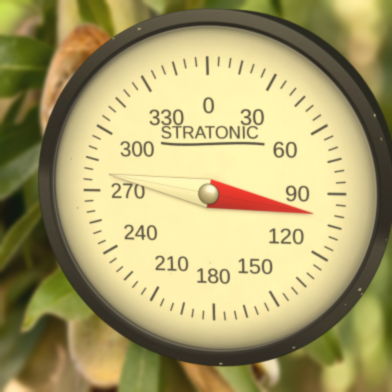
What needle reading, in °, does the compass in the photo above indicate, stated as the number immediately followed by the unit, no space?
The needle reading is 100°
